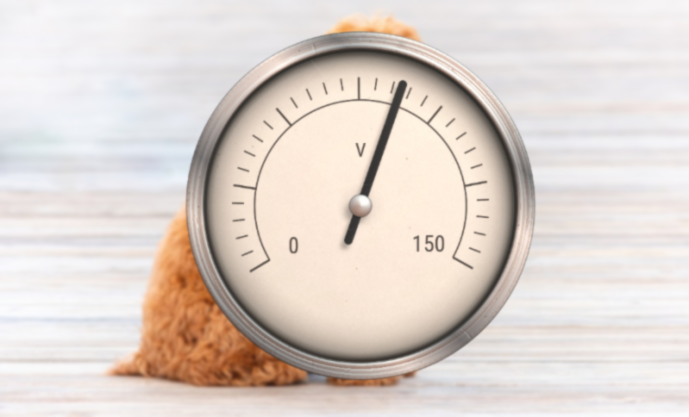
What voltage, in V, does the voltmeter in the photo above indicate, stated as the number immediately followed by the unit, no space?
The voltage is 87.5V
